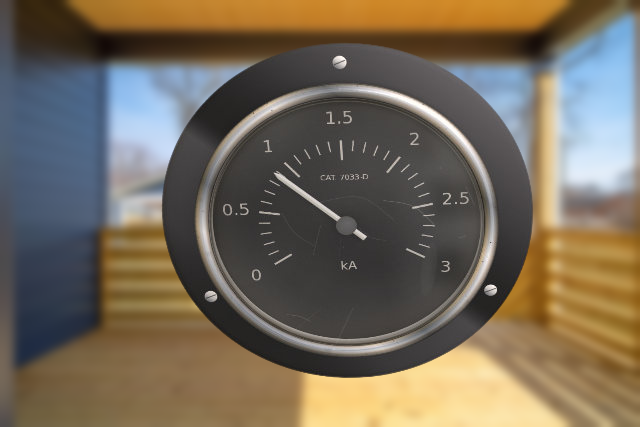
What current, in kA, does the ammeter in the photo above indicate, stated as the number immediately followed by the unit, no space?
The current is 0.9kA
